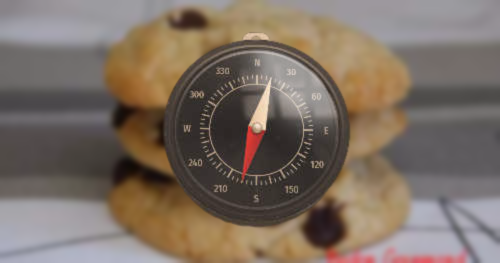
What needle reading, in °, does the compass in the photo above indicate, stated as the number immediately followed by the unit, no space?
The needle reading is 195°
